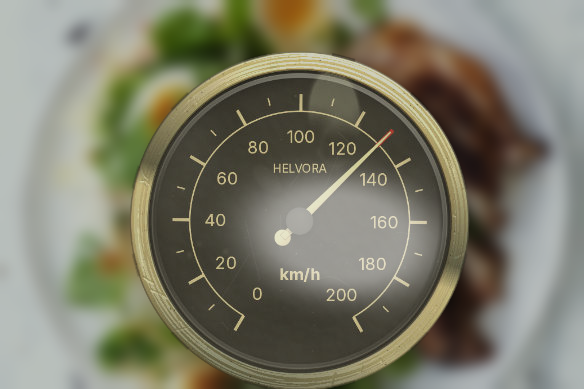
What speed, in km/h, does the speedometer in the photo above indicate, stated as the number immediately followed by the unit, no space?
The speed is 130km/h
